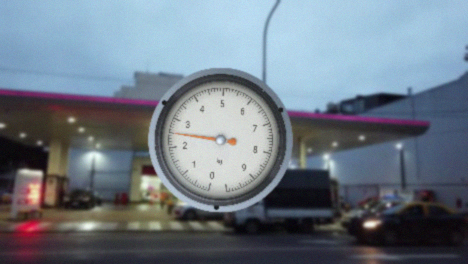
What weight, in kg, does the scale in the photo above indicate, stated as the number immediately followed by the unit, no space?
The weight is 2.5kg
